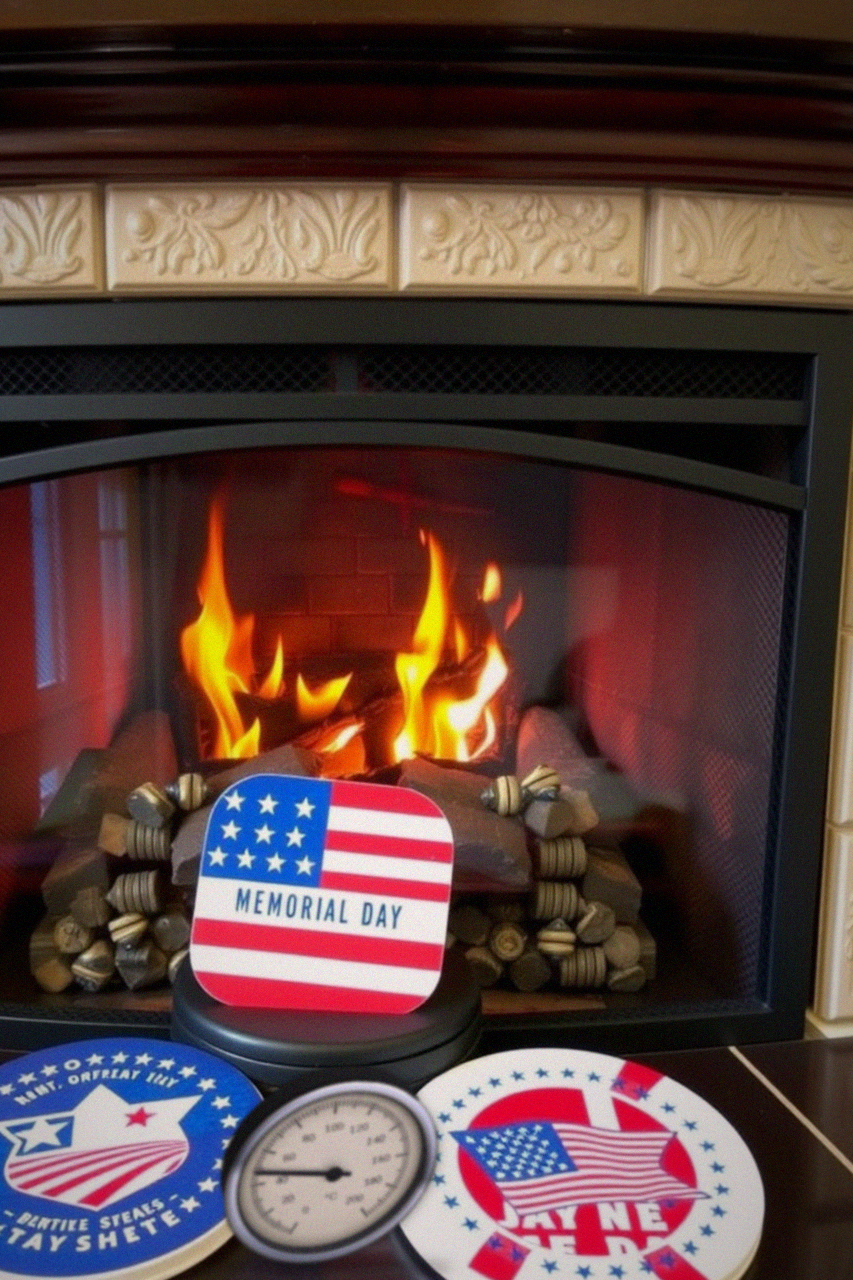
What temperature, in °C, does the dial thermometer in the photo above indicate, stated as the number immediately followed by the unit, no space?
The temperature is 50°C
